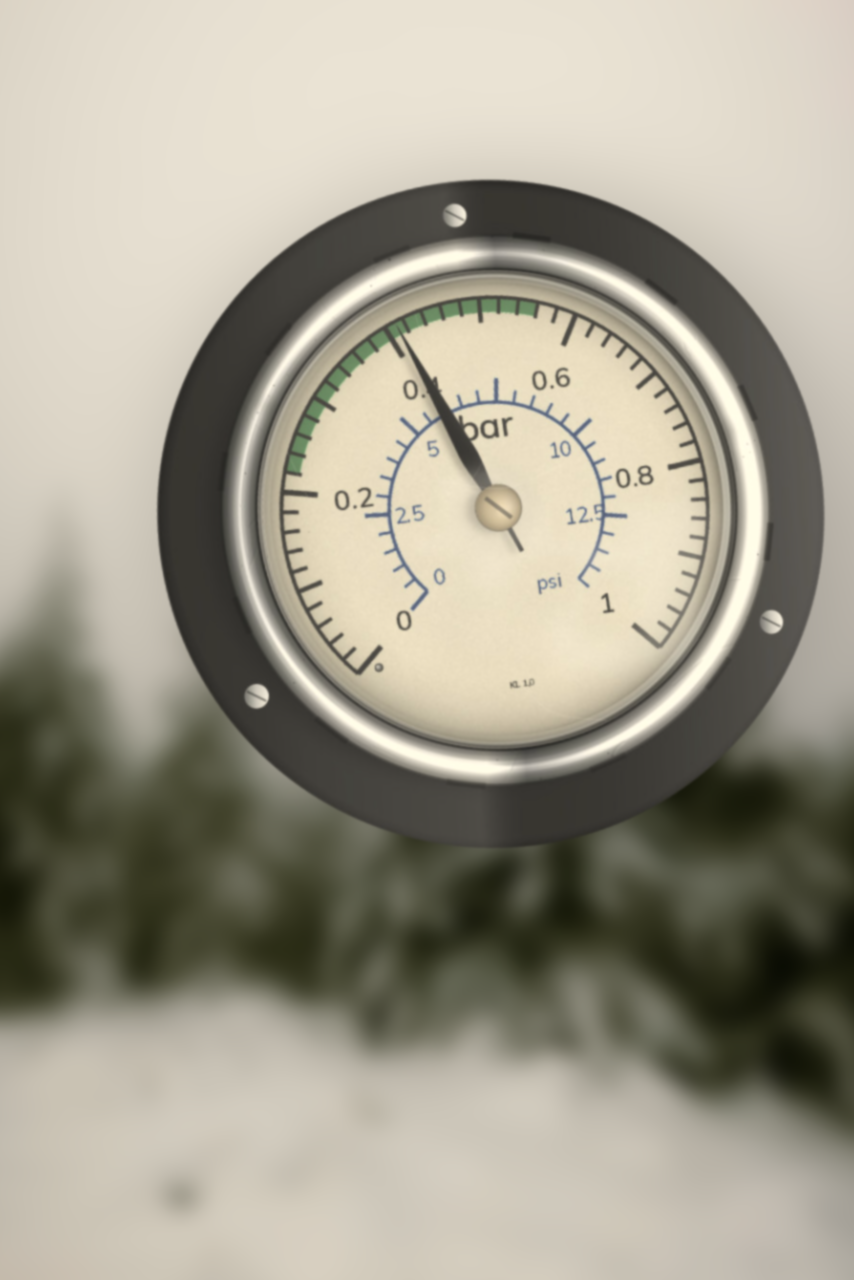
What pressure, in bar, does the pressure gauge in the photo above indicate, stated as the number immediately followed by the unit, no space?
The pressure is 0.41bar
